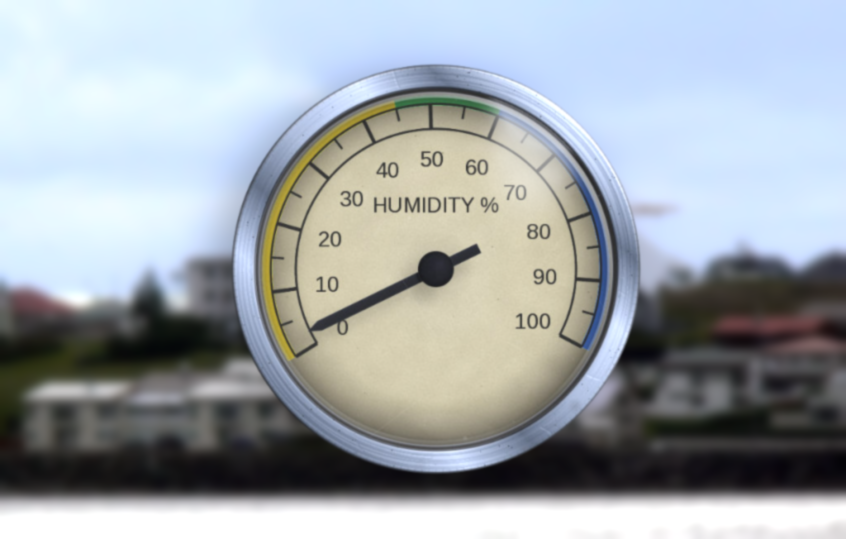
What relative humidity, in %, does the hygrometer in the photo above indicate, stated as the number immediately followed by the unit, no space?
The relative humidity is 2.5%
